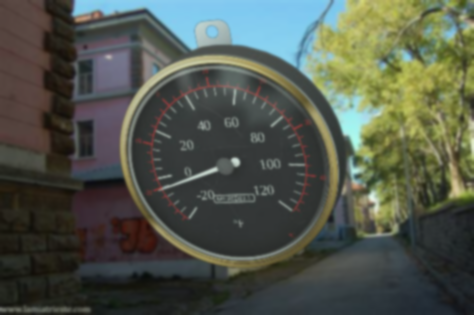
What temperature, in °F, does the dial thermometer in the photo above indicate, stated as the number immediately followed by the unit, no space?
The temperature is -4°F
